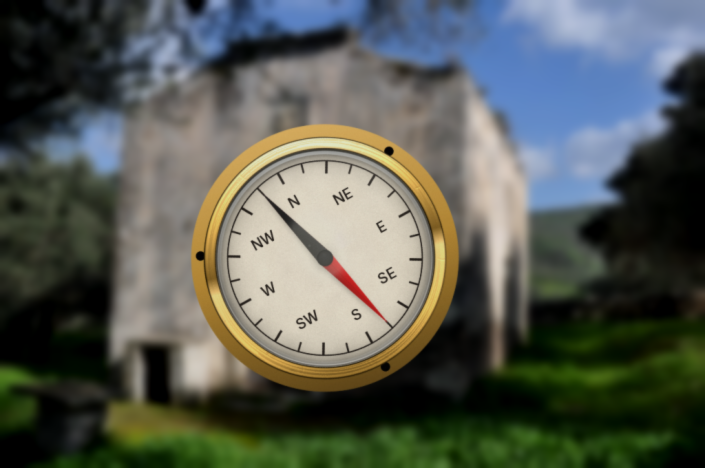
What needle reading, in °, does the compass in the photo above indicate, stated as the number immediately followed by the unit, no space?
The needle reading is 165°
